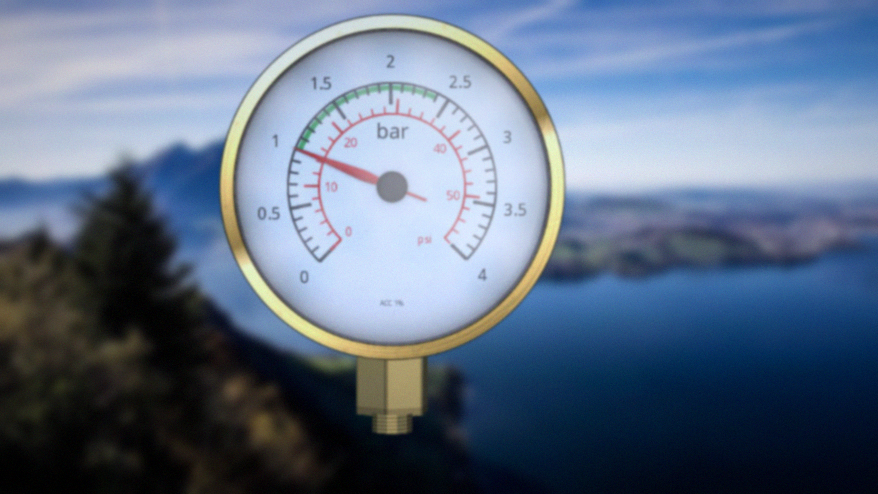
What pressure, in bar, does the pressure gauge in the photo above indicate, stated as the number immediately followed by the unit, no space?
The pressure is 1bar
